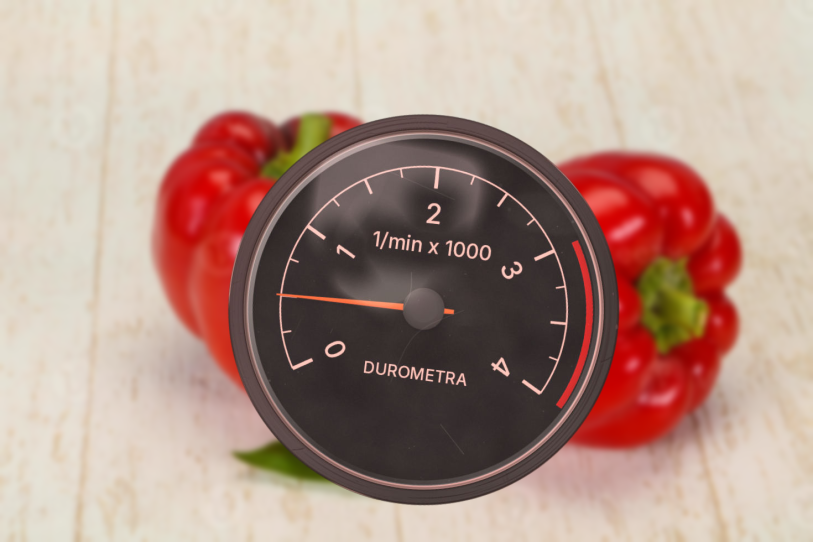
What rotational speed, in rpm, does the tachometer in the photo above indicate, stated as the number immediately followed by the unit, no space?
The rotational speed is 500rpm
